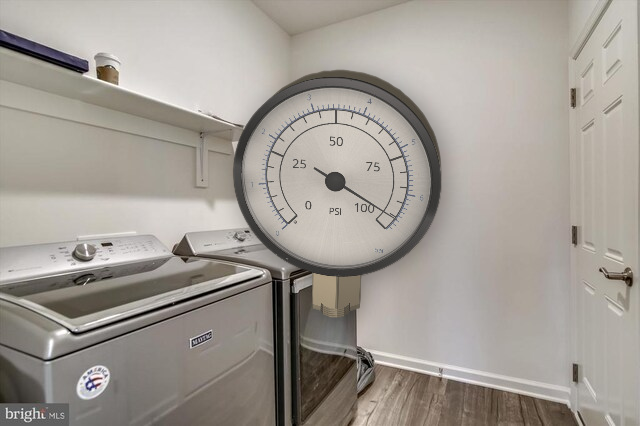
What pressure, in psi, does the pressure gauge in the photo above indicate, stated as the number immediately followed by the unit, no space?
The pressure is 95psi
